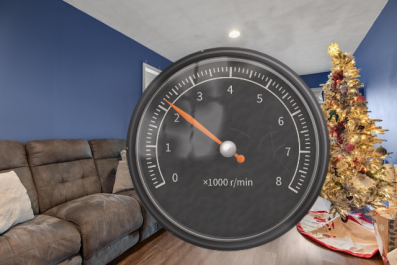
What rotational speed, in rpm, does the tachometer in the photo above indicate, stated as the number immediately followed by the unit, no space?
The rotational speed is 2200rpm
